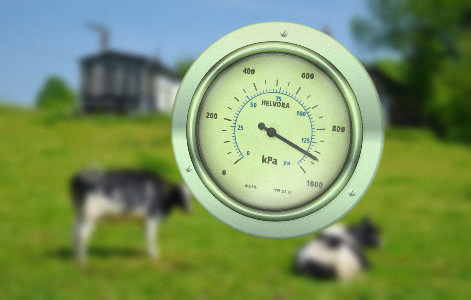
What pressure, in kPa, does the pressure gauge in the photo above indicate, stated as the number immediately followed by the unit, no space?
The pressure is 925kPa
